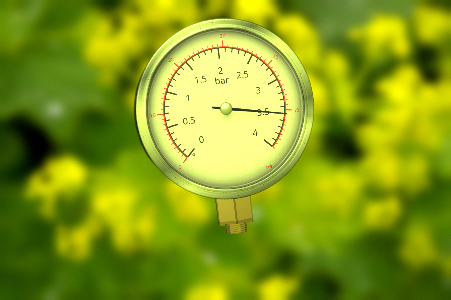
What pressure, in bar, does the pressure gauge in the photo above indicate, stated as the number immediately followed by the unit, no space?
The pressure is 3.5bar
